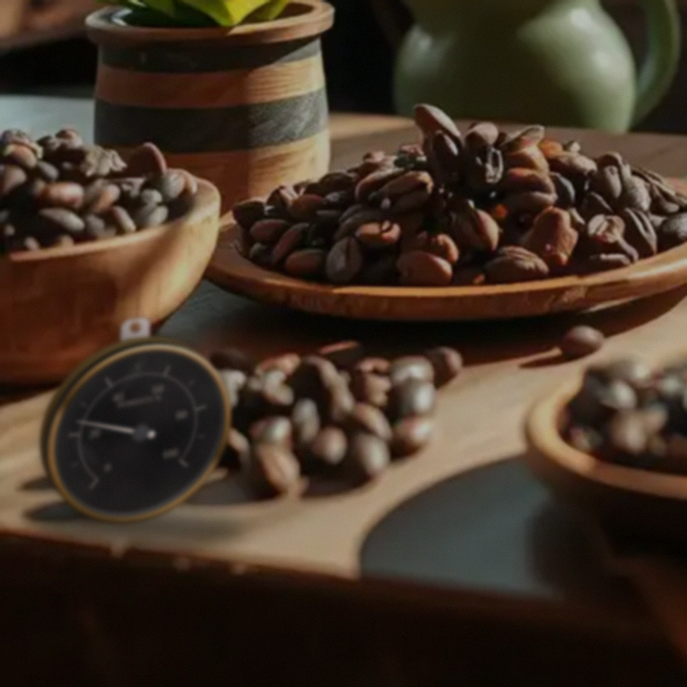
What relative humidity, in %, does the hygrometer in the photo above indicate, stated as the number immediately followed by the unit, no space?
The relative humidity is 25%
